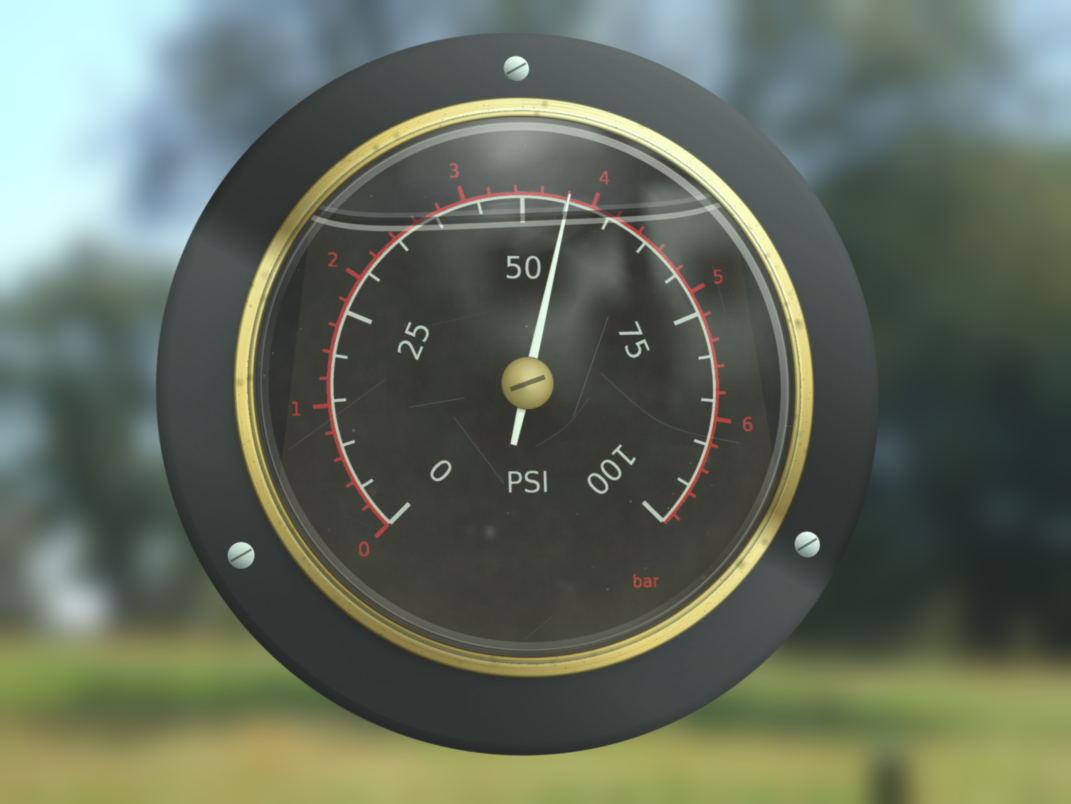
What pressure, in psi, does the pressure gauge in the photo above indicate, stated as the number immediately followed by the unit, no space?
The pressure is 55psi
